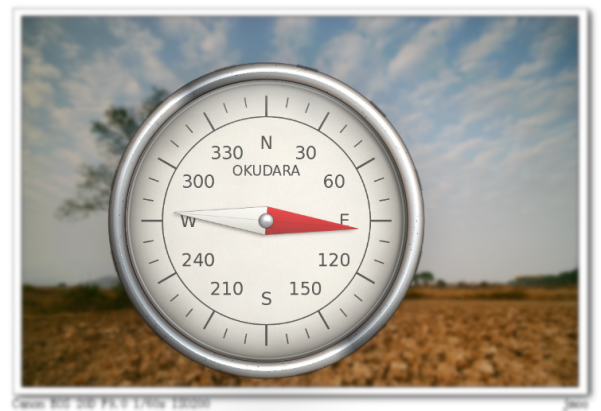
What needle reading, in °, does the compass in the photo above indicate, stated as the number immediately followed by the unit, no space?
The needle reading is 95°
